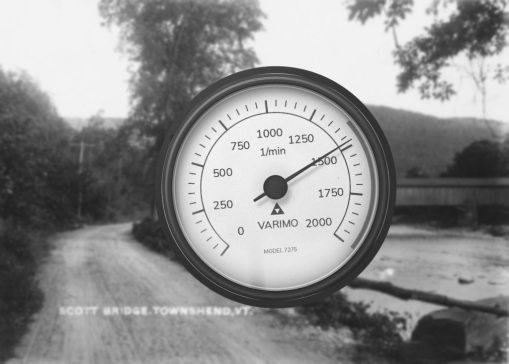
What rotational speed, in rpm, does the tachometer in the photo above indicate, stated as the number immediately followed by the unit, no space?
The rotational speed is 1475rpm
